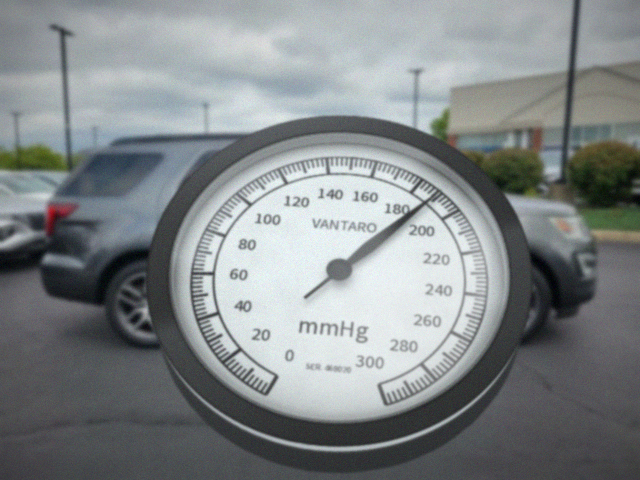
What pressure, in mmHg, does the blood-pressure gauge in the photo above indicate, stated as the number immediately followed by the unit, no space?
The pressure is 190mmHg
